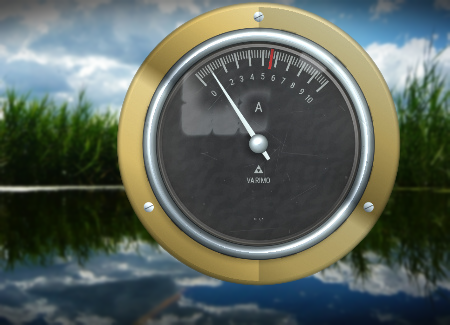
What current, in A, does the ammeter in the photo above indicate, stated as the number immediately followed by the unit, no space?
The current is 1A
